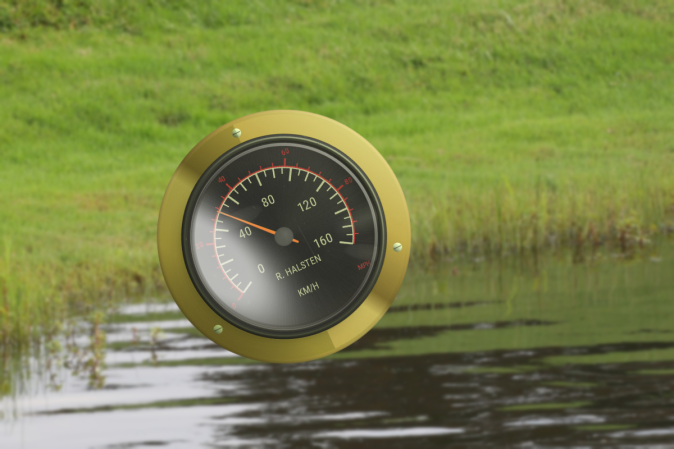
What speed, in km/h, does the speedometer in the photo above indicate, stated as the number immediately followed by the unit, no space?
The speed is 50km/h
